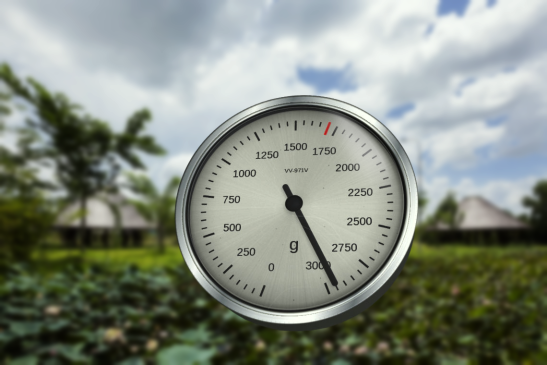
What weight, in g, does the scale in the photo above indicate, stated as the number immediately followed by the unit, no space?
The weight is 2950g
